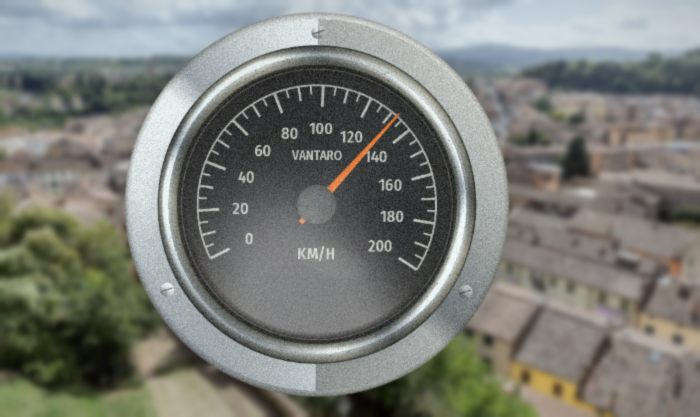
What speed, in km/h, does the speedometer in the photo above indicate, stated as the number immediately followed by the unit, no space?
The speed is 132.5km/h
